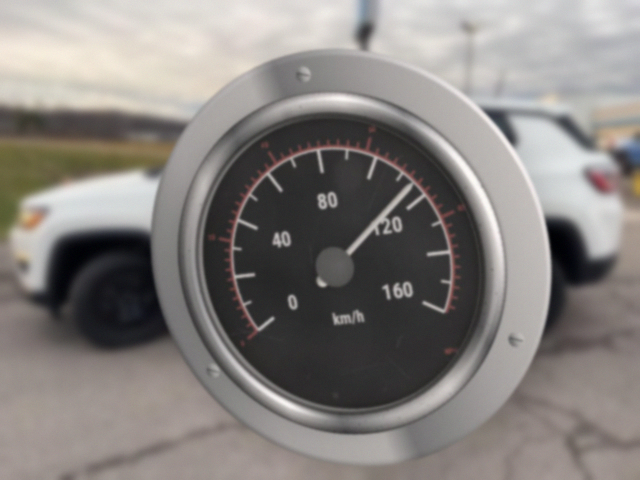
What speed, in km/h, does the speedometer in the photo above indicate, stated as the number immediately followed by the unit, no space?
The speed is 115km/h
